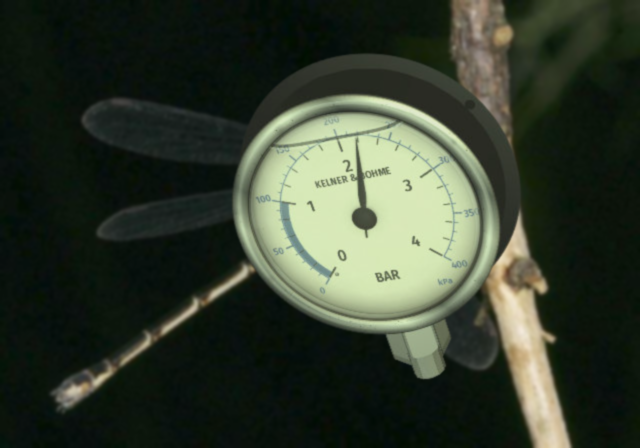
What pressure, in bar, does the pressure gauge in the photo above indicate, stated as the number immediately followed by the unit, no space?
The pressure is 2.2bar
